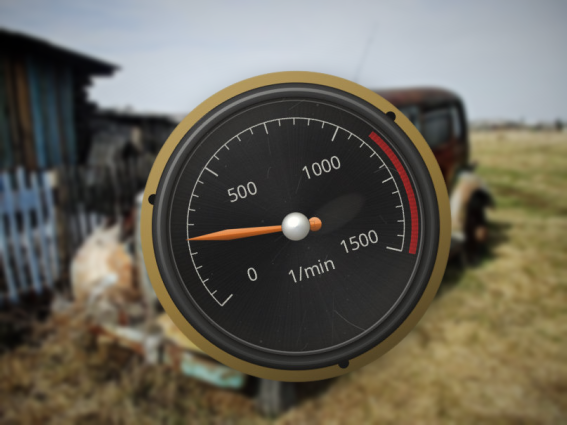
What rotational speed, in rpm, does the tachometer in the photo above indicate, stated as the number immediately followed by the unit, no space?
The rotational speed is 250rpm
